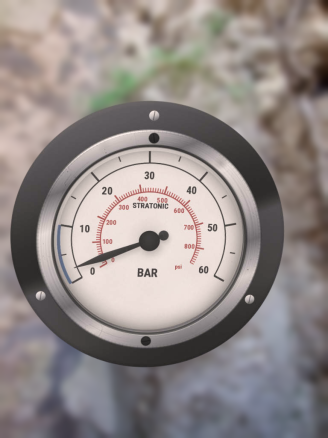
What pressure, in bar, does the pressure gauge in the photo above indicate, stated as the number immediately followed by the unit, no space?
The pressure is 2.5bar
